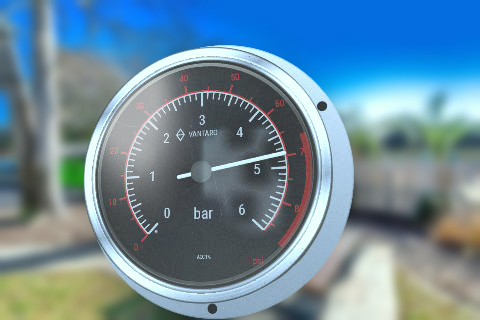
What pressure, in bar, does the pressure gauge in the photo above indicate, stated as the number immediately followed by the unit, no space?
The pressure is 4.8bar
